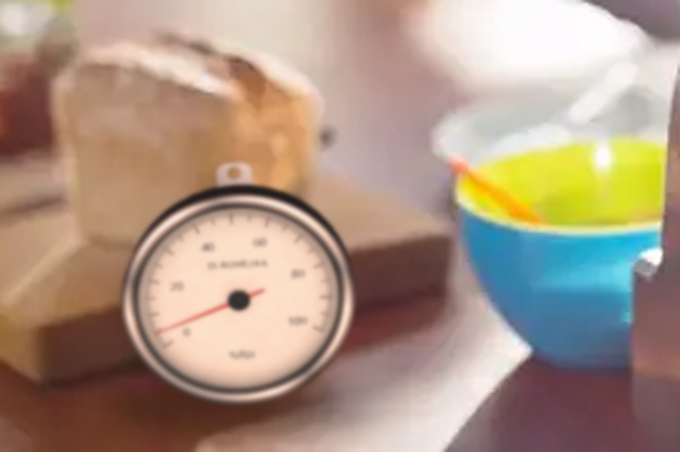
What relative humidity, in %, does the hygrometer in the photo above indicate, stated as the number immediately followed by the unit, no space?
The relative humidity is 5%
